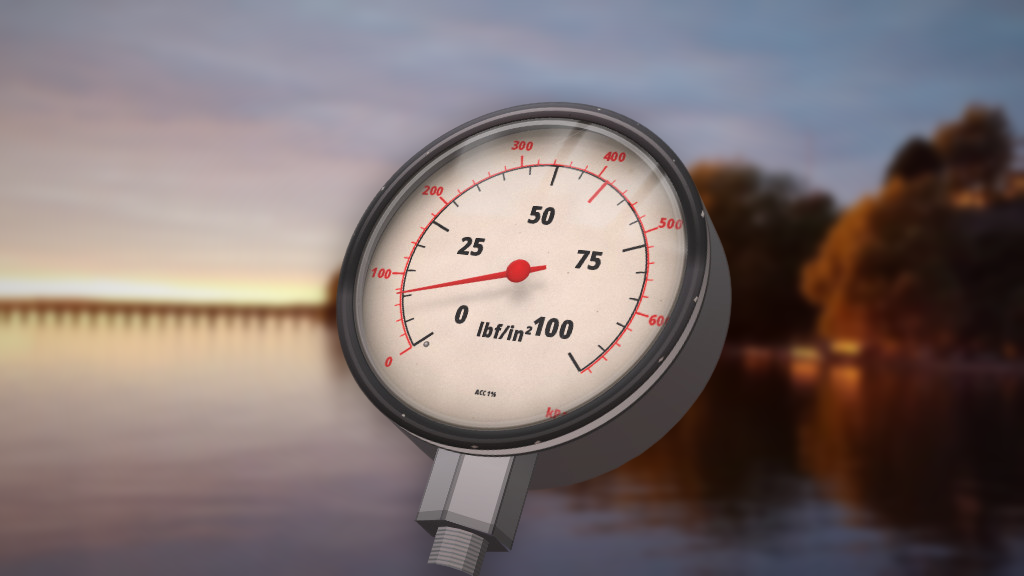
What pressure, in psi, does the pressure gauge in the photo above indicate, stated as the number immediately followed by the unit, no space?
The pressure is 10psi
